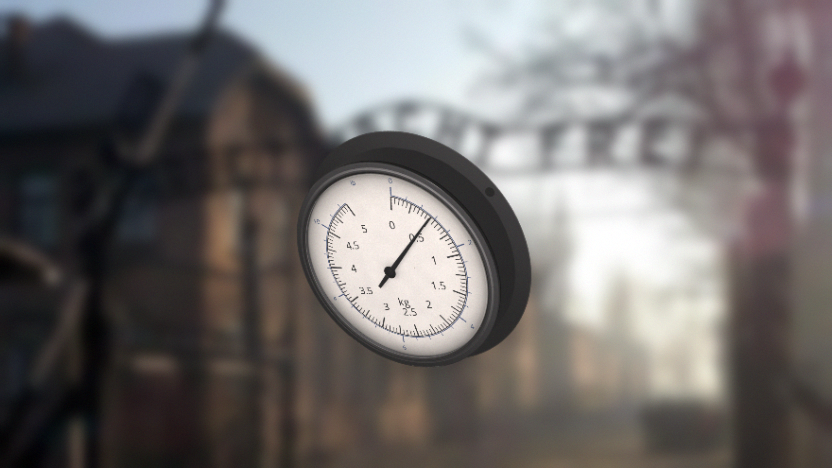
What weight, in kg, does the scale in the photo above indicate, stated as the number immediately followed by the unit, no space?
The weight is 0.5kg
